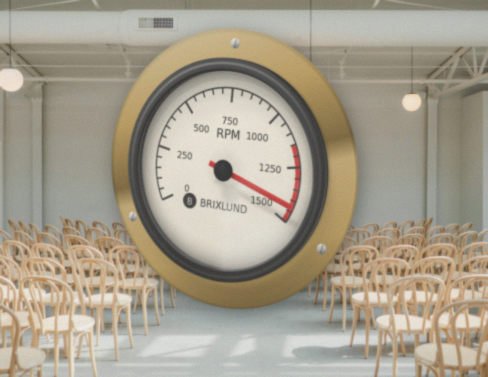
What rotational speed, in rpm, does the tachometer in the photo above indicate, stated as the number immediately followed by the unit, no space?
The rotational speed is 1425rpm
